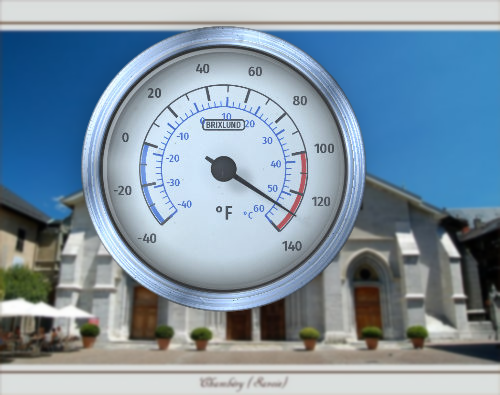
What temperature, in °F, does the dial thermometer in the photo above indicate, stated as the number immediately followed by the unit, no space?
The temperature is 130°F
